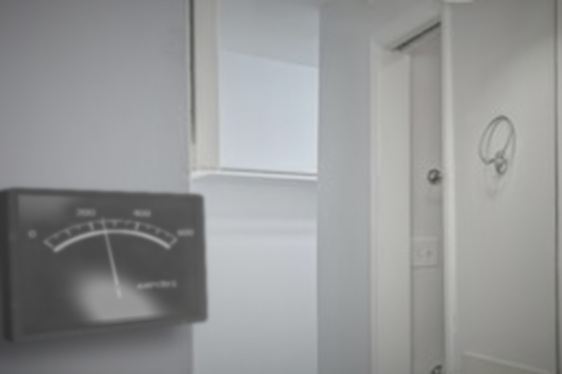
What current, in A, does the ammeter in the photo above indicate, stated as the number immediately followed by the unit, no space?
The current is 250A
